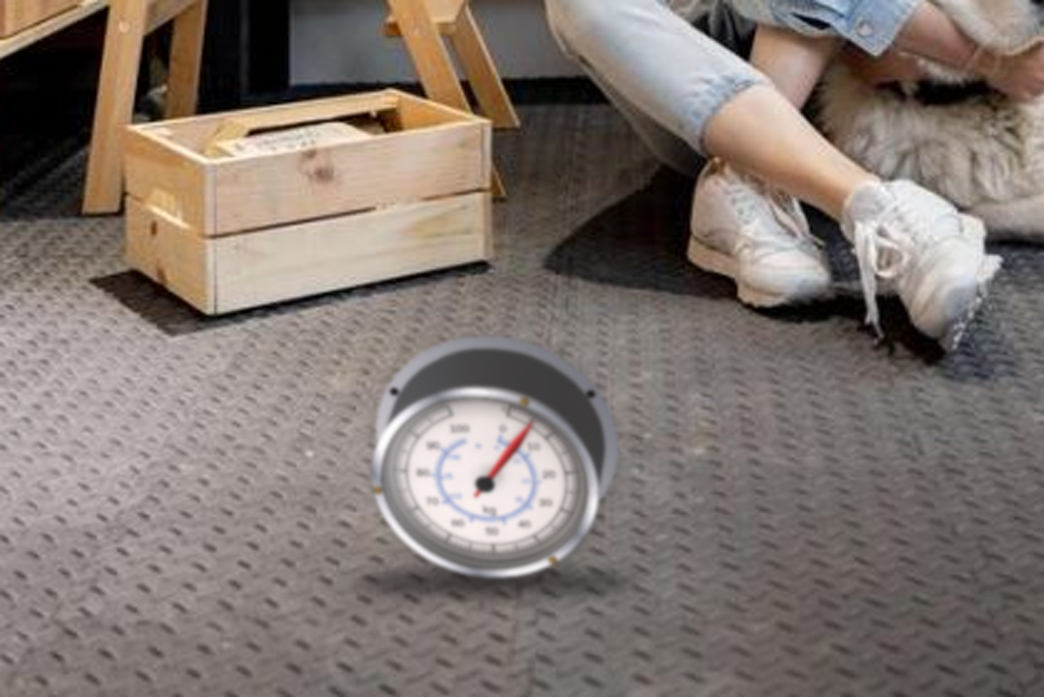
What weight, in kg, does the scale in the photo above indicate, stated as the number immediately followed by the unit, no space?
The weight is 5kg
